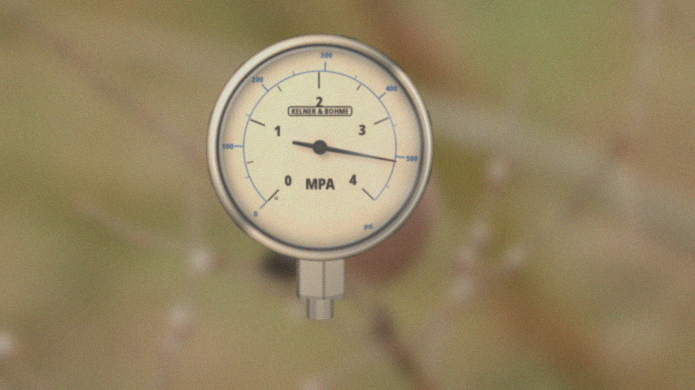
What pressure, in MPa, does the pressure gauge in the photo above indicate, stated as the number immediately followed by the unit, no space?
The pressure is 3.5MPa
